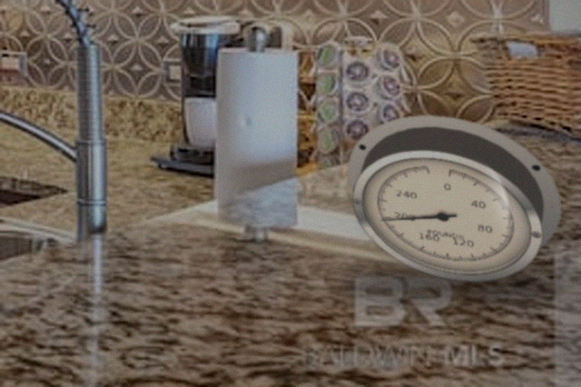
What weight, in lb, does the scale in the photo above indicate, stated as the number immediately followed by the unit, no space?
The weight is 200lb
